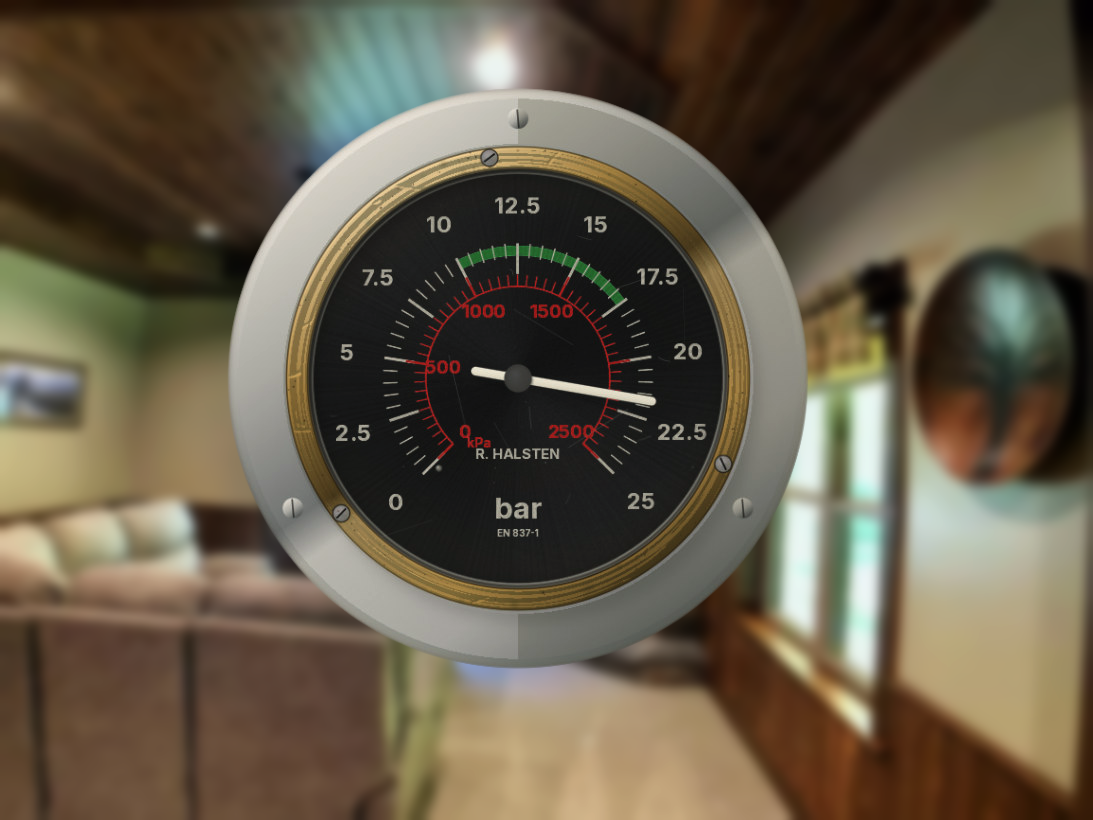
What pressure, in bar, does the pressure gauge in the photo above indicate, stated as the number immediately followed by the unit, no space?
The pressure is 21.75bar
